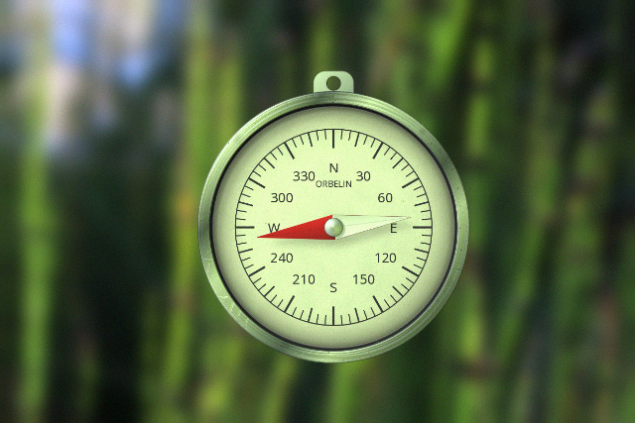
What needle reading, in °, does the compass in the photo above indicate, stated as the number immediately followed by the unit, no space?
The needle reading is 262.5°
